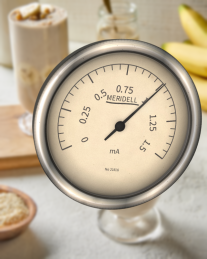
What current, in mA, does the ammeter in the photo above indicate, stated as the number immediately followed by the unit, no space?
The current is 1mA
